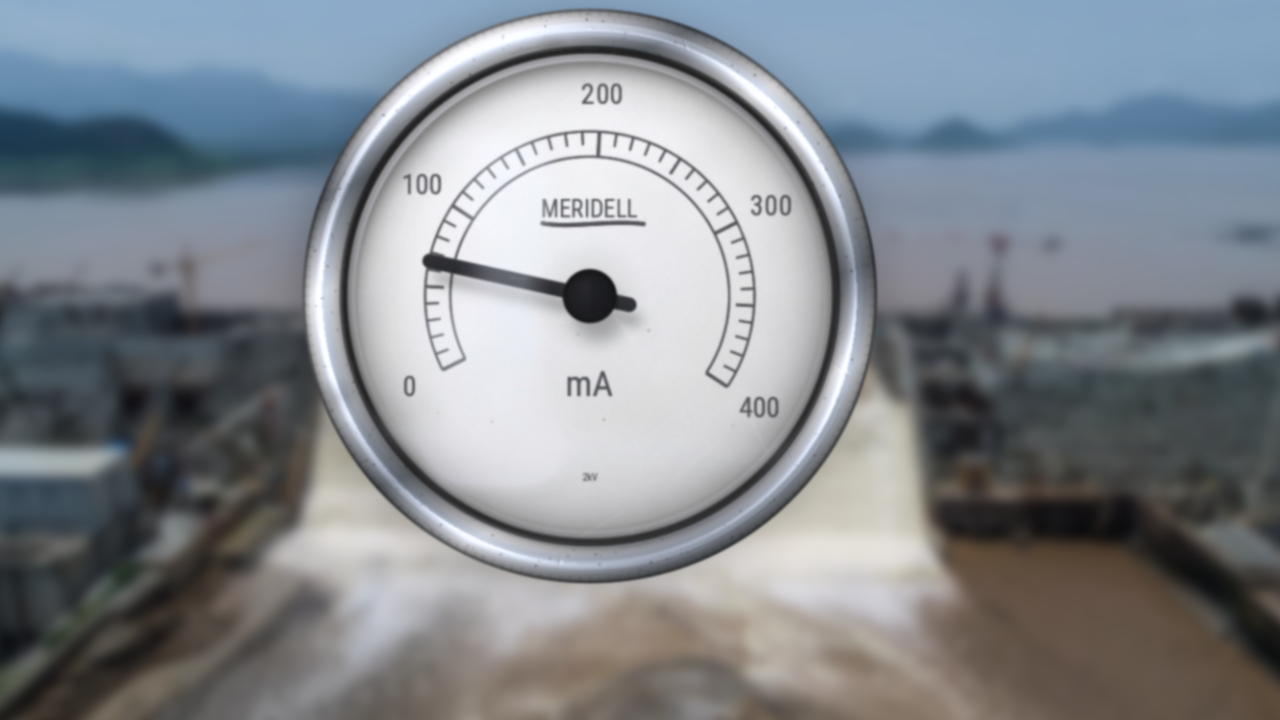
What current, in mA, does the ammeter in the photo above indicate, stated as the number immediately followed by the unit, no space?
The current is 65mA
